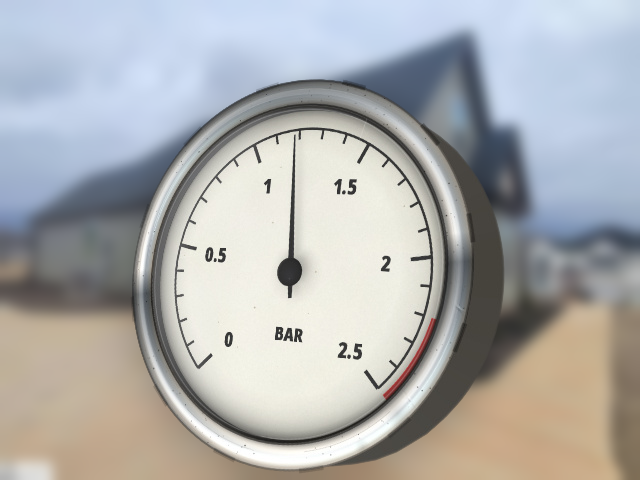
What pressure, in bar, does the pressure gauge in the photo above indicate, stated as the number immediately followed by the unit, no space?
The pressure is 1.2bar
